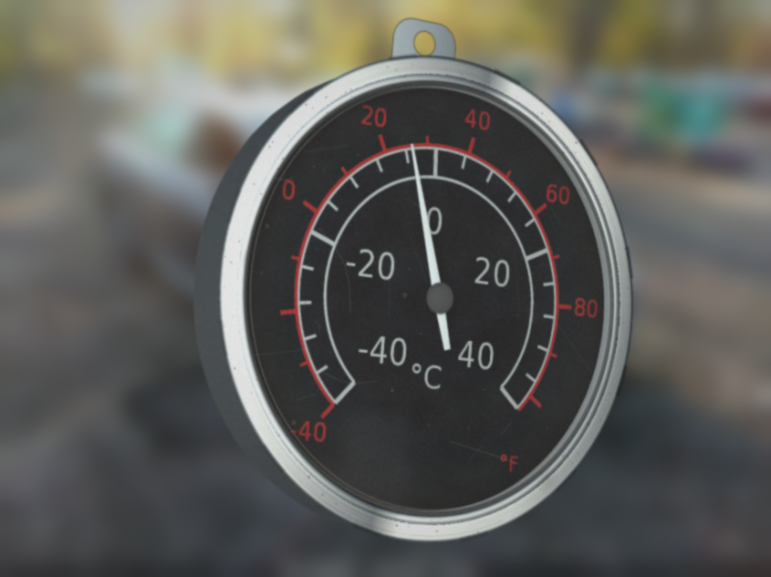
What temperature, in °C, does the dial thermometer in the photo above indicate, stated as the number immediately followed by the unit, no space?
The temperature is -4°C
